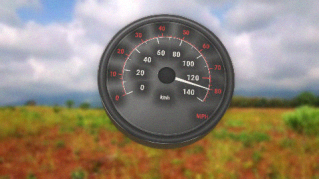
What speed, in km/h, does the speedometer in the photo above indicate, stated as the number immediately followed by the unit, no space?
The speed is 130km/h
